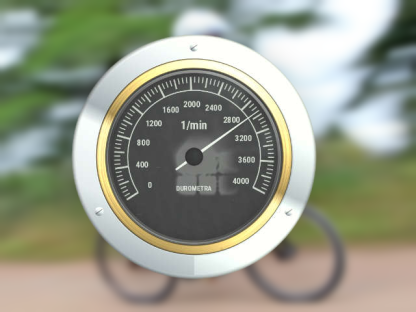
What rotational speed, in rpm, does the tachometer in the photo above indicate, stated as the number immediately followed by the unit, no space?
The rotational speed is 2950rpm
